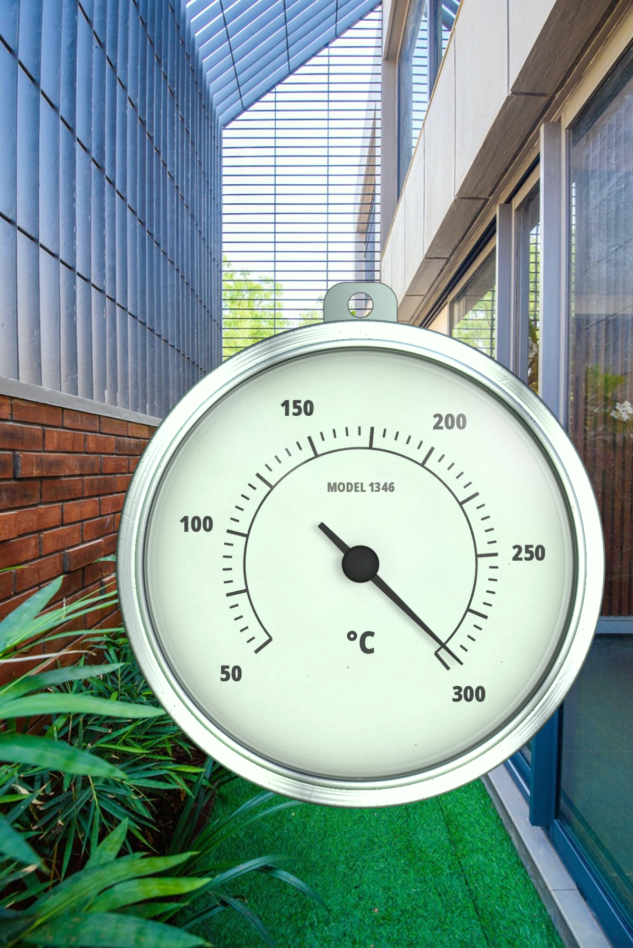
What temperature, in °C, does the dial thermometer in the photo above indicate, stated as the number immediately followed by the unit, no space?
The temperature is 295°C
